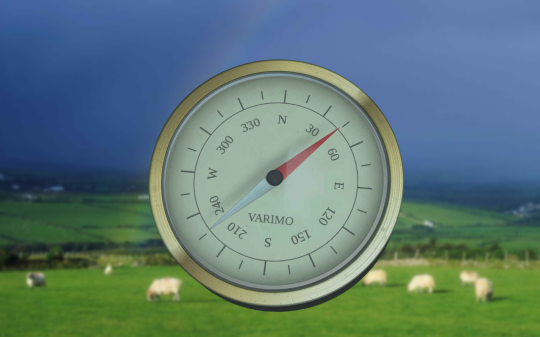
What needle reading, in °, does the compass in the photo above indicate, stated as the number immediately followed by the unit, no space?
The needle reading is 45°
